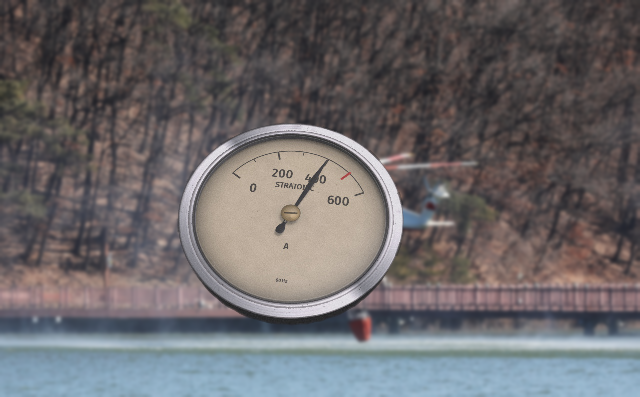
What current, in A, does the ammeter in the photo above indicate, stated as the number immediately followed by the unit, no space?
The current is 400A
